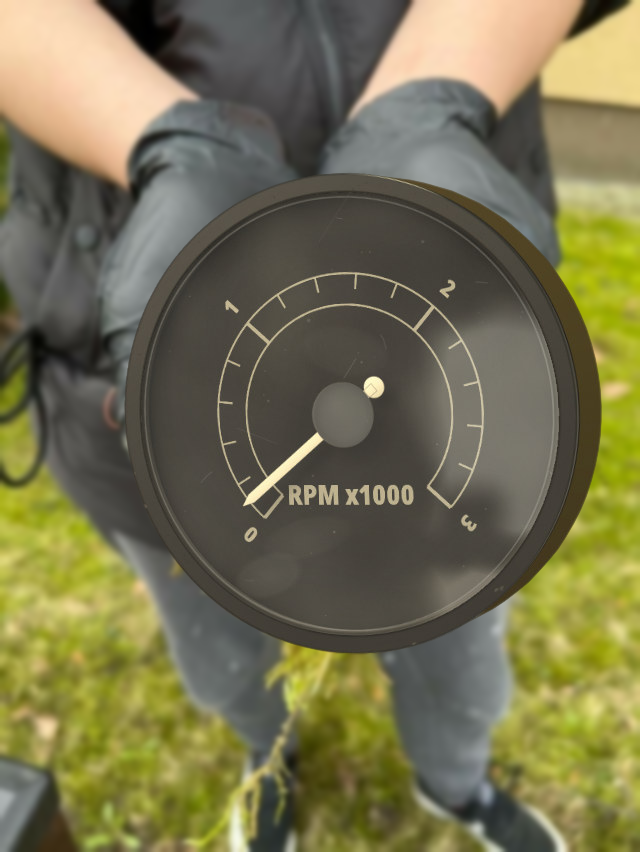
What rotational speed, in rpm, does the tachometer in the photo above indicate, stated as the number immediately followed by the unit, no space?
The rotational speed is 100rpm
